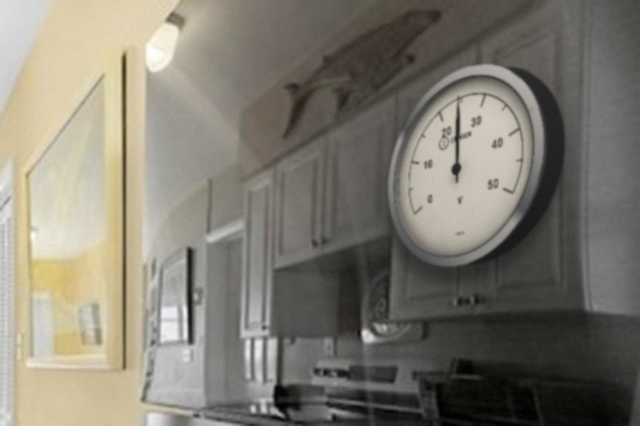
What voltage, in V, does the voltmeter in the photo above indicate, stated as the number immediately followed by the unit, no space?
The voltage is 25V
